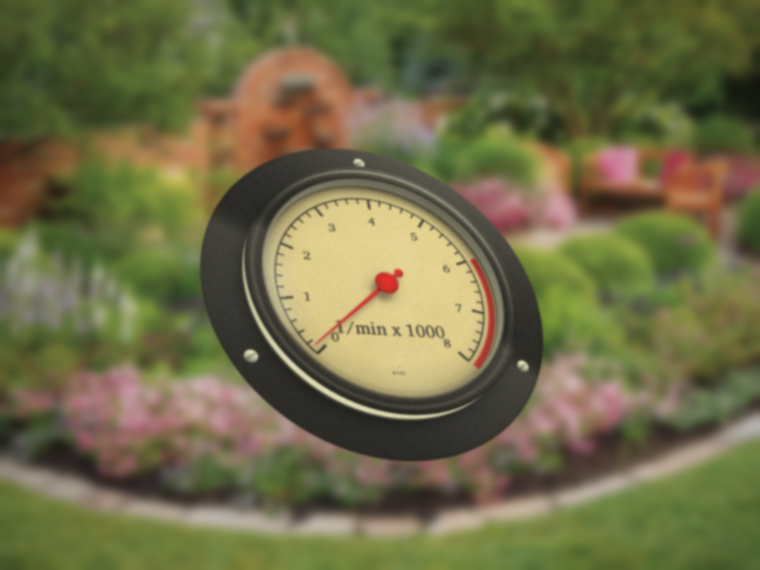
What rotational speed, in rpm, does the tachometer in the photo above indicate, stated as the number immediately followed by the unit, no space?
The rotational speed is 100rpm
